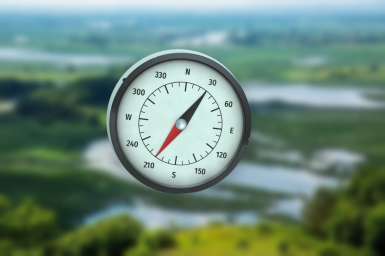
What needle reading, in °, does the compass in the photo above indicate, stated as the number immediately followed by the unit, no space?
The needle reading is 210°
